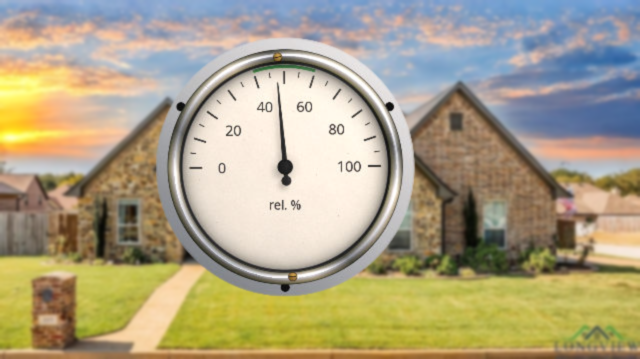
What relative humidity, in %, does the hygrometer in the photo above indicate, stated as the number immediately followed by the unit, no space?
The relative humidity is 47.5%
